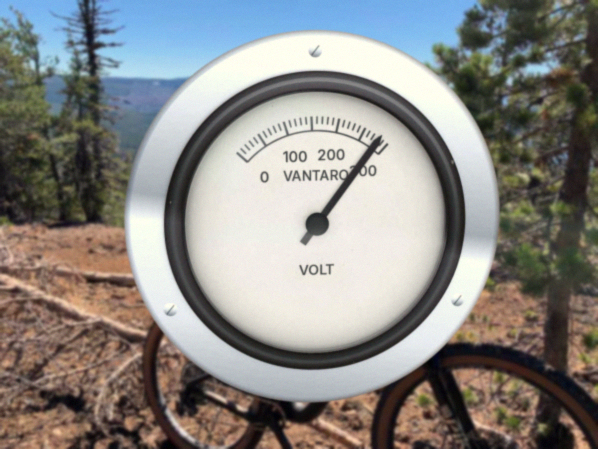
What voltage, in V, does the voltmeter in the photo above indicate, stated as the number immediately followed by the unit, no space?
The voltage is 280V
